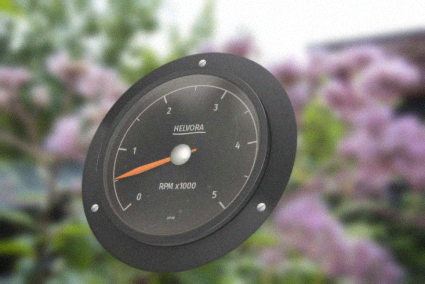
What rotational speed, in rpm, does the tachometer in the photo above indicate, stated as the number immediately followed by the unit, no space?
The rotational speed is 500rpm
